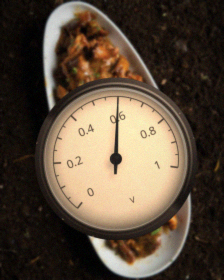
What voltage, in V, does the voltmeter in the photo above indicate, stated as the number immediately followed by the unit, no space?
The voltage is 0.6V
